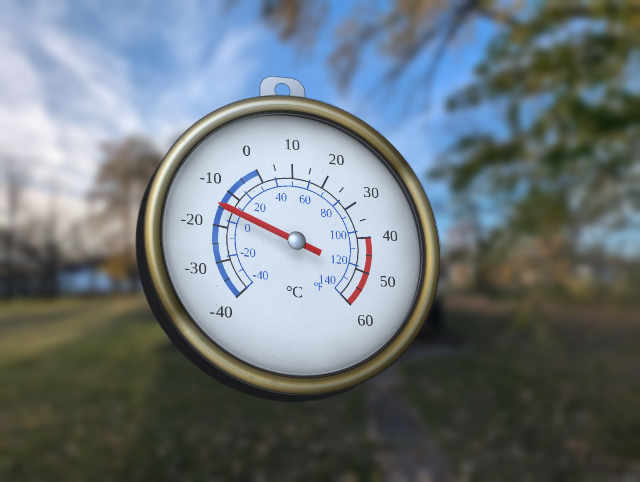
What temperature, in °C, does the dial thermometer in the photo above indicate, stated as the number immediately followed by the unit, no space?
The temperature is -15°C
